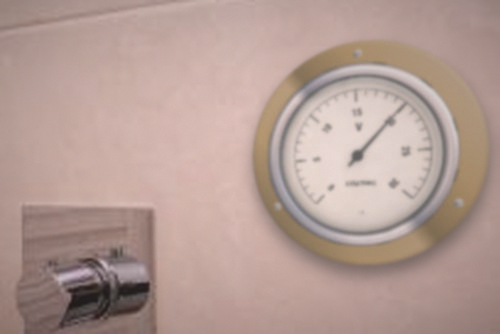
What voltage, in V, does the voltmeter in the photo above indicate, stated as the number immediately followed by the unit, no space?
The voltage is 20V
